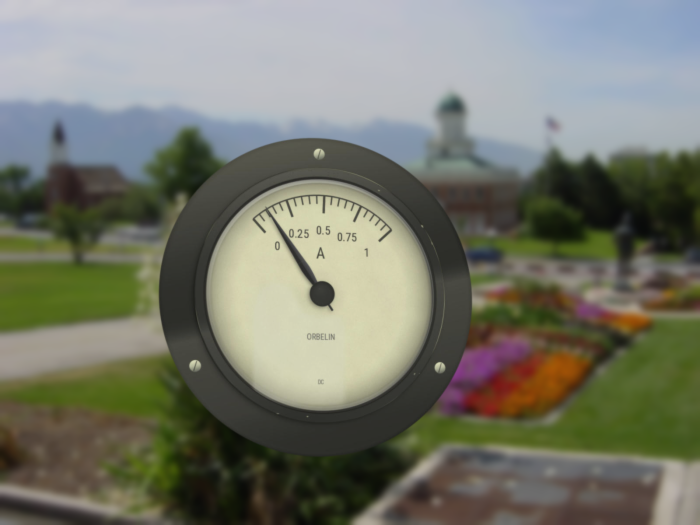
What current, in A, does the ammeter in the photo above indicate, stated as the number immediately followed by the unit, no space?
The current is 0.1A
